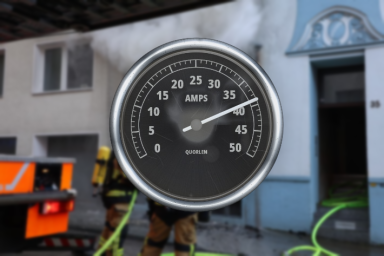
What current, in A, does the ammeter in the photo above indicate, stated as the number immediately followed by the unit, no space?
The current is 39A
